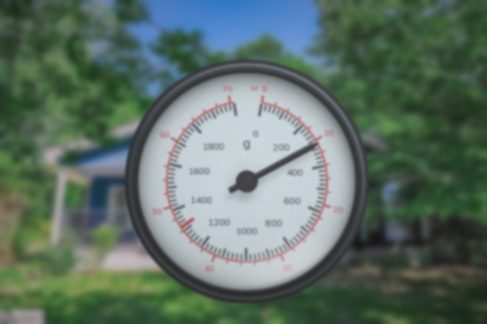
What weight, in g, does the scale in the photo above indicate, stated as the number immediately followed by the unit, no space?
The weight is 300g
